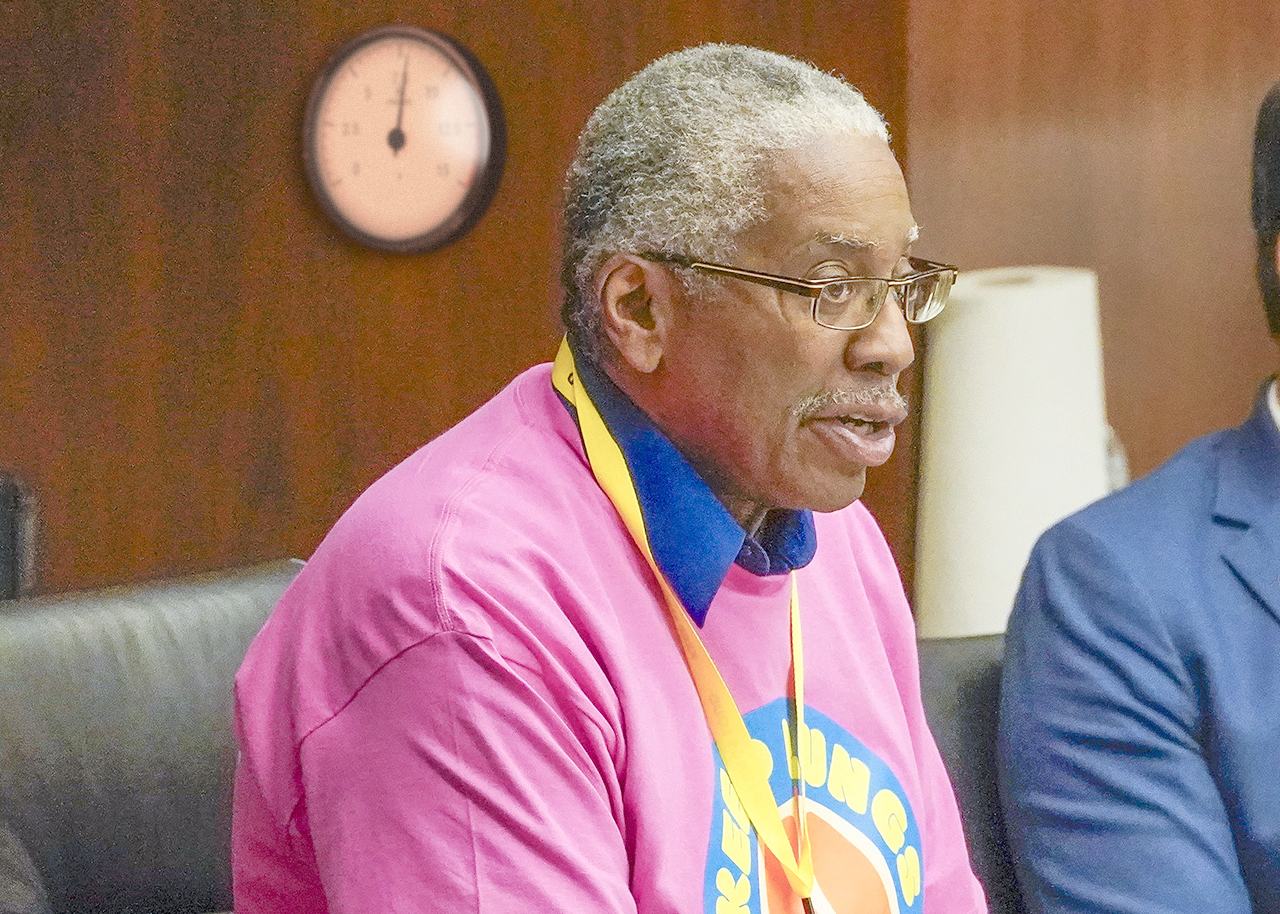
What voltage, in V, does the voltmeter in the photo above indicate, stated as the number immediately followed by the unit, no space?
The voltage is 8V
